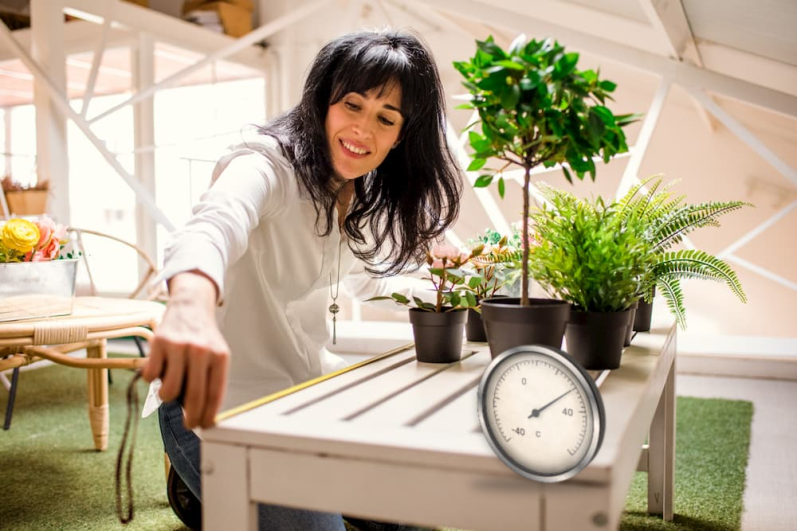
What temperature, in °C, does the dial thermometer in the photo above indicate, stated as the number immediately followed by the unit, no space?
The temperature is 30°C
